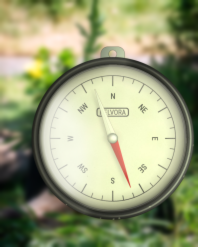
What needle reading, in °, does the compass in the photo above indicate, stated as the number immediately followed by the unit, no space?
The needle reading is 160°
